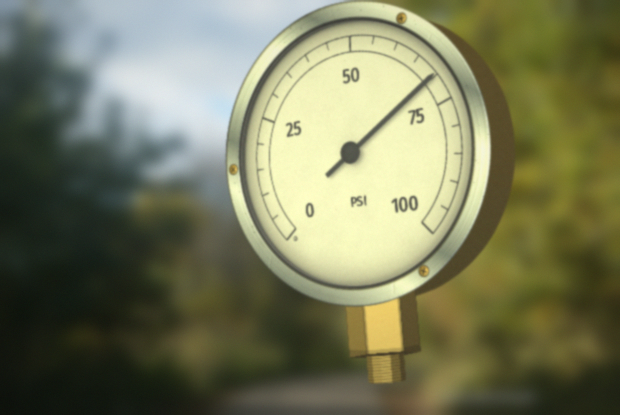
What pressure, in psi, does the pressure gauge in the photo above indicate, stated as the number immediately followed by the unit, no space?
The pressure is 70psi
